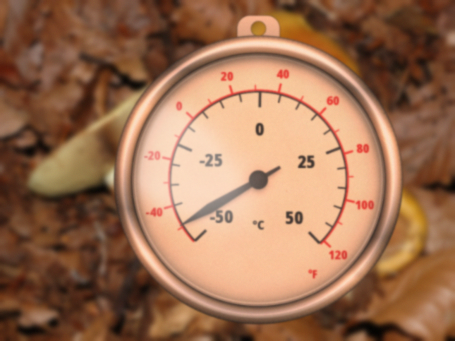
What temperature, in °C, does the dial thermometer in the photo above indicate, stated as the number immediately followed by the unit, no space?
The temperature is -45°C
